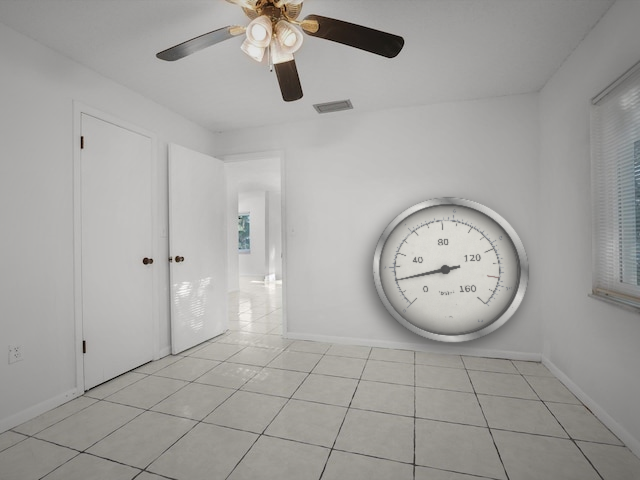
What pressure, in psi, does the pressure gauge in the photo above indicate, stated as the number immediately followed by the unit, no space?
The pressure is 20psi
